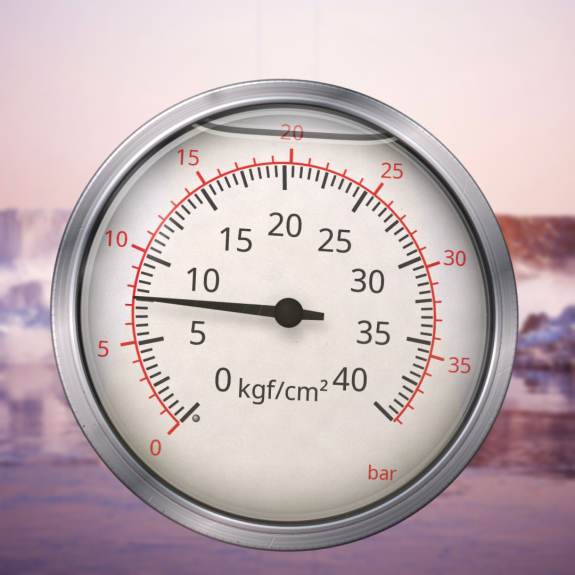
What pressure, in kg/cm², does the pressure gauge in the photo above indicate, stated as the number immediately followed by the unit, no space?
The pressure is 7.5kg/cm²
